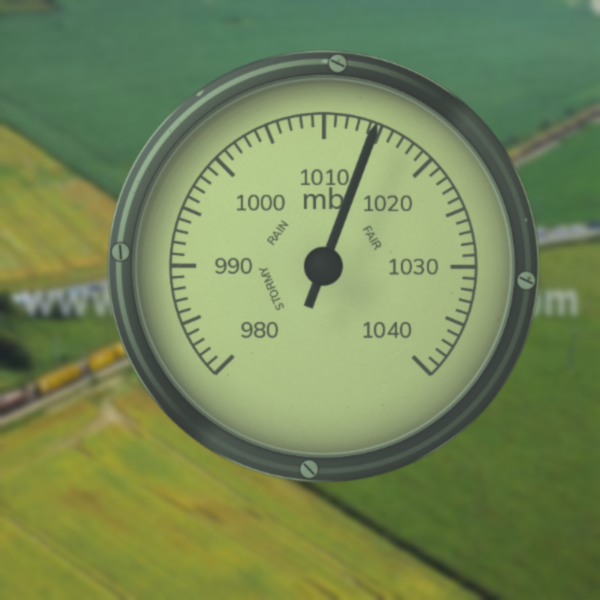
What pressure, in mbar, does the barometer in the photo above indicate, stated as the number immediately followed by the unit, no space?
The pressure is 1014.5mbar
